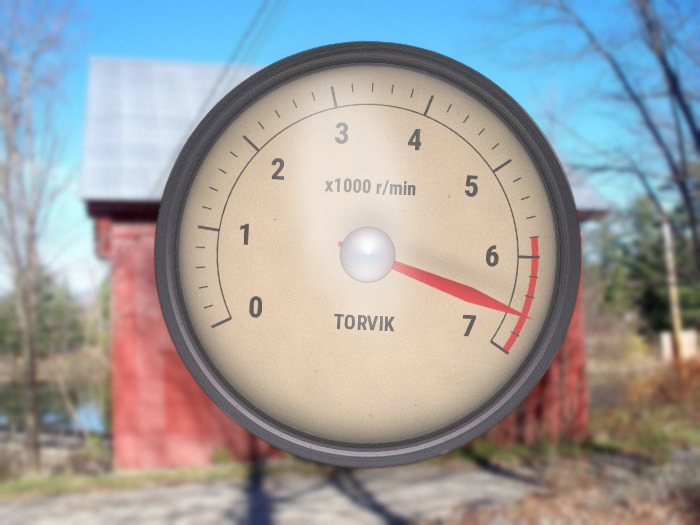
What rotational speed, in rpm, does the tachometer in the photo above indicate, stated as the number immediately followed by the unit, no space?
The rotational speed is 6600rpm
